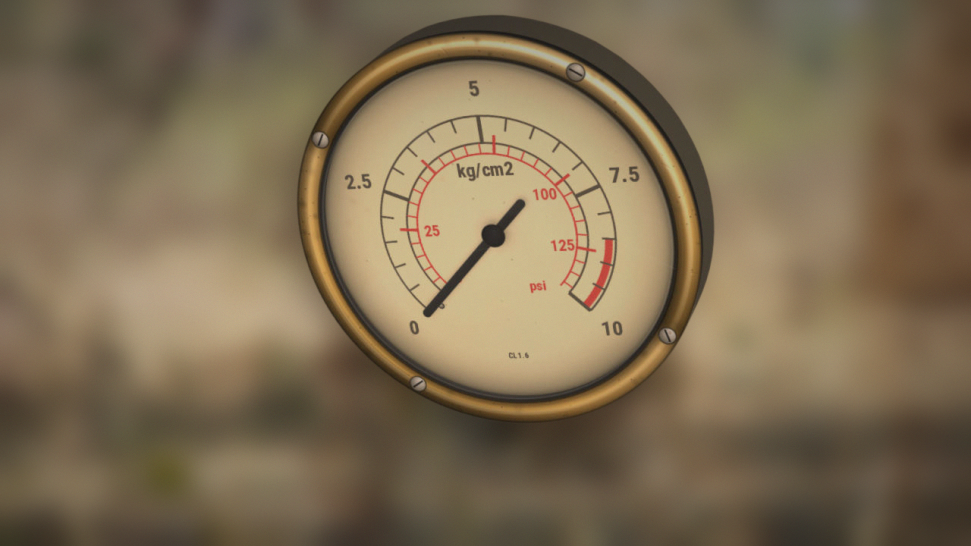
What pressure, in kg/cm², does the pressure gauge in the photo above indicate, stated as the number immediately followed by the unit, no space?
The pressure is 0kg/cm²
